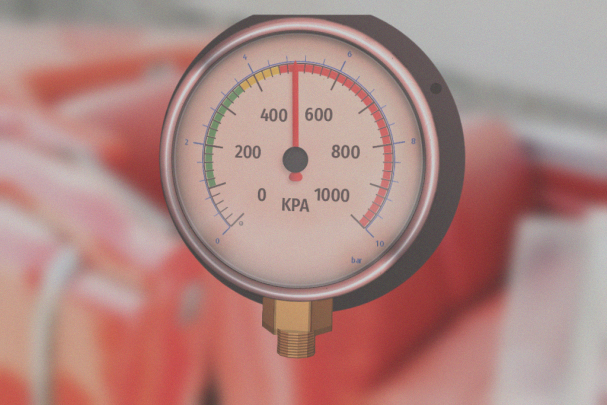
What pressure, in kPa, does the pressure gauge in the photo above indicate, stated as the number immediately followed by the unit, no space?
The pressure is 500kPa
